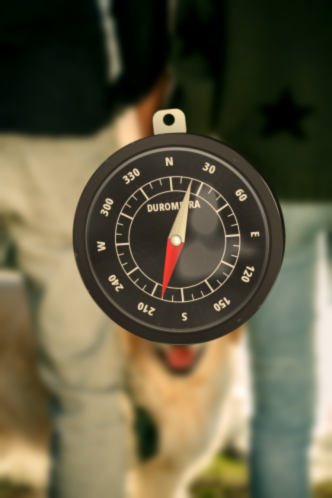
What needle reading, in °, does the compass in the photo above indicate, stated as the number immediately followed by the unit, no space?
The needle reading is 200°
